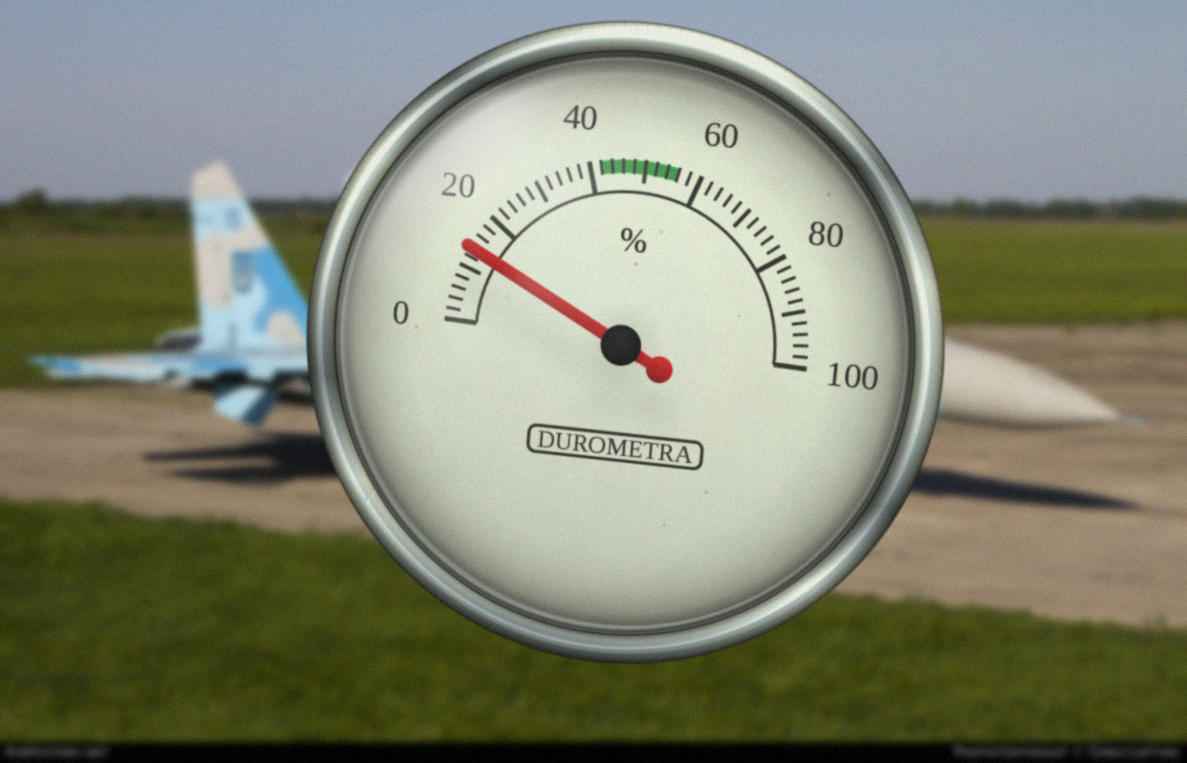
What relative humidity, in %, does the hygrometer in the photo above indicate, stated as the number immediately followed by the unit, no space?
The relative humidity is 14%
